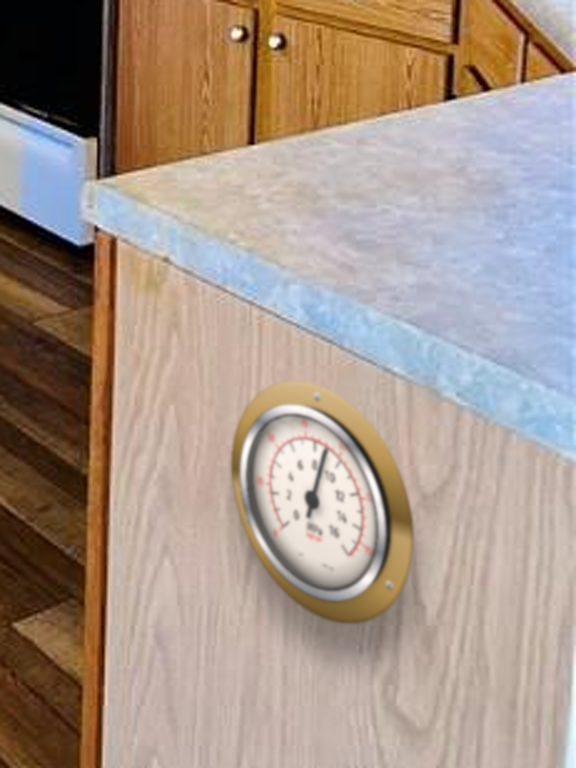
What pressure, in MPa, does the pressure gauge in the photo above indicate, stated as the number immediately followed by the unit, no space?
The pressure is 9MPa
